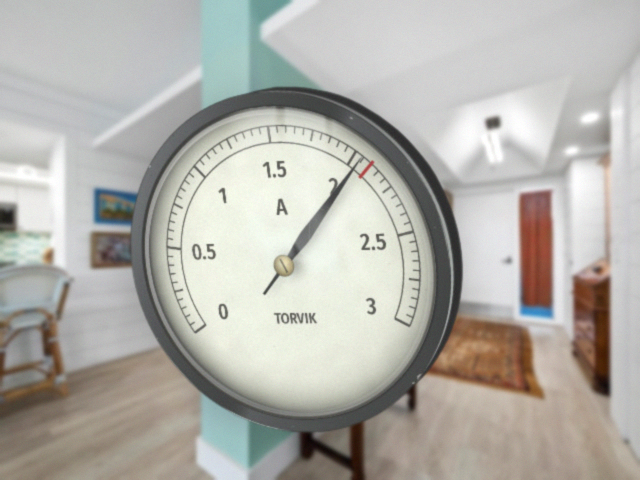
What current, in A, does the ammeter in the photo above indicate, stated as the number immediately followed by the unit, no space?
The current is 2.05A
